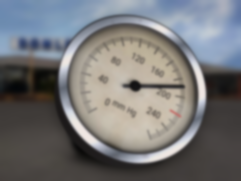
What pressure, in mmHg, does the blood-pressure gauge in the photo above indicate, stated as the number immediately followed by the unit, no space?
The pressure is 190mmHg
